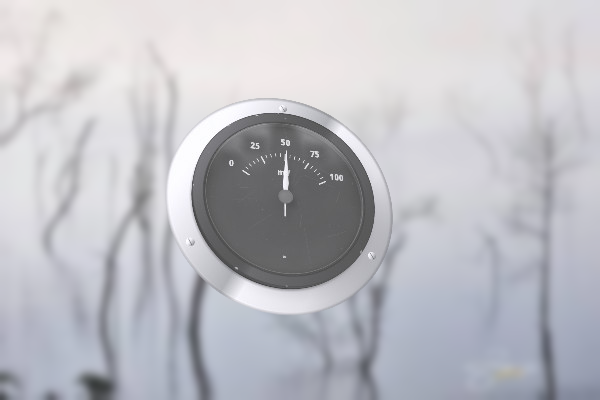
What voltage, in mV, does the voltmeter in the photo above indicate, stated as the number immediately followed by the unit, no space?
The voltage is 50mV
